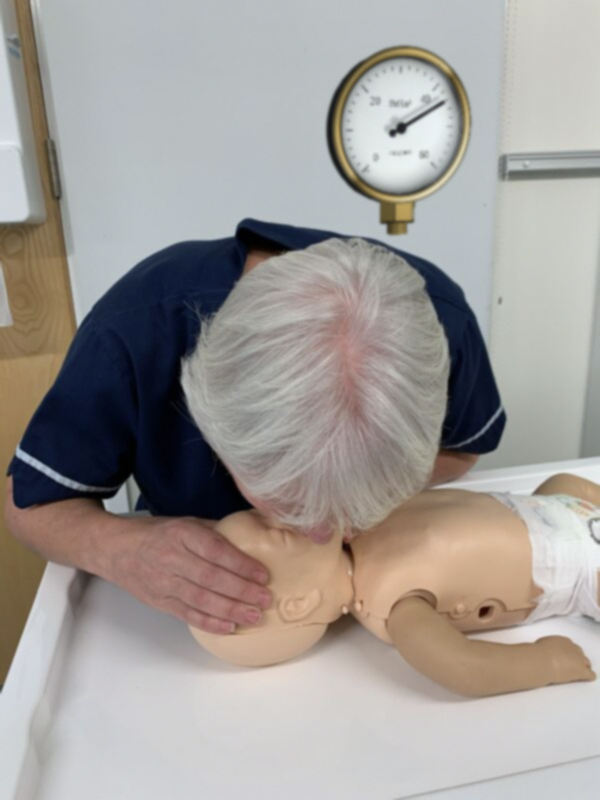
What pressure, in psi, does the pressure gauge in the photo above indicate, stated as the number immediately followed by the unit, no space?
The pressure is 44psi
